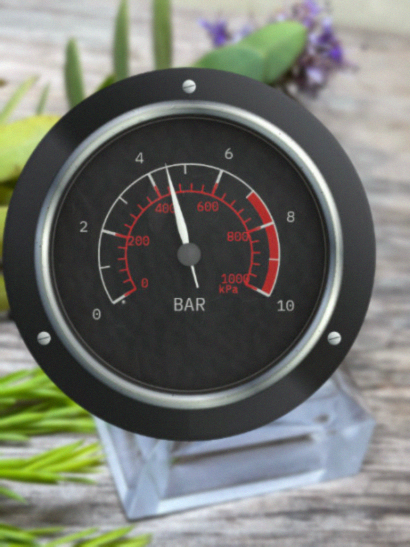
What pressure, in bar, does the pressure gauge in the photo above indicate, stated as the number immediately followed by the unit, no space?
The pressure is 4.5bar
